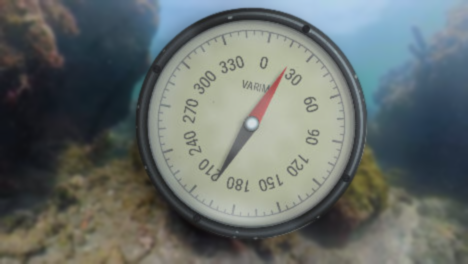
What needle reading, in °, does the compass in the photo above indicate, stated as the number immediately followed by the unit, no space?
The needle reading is 20°
